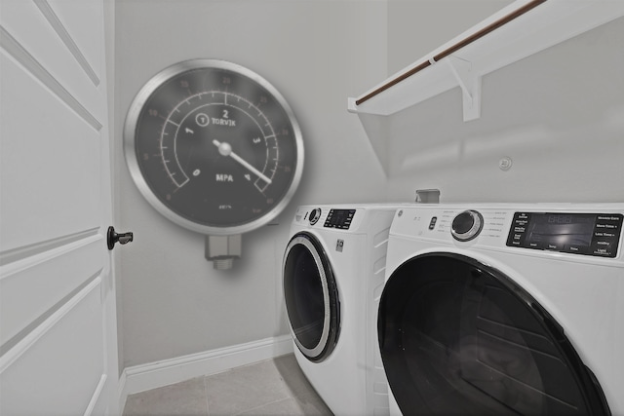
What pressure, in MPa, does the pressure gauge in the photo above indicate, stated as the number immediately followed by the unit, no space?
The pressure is 3.8MPa
